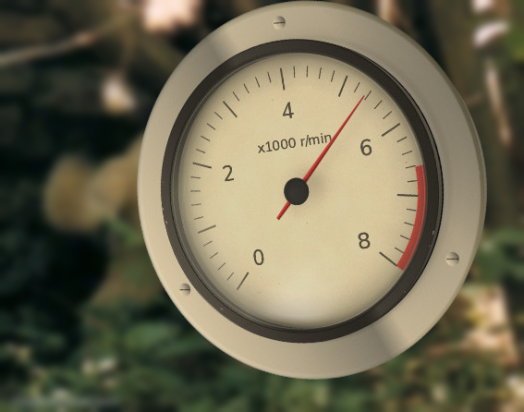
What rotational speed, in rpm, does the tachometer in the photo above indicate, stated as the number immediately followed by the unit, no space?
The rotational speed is 5400rpm
